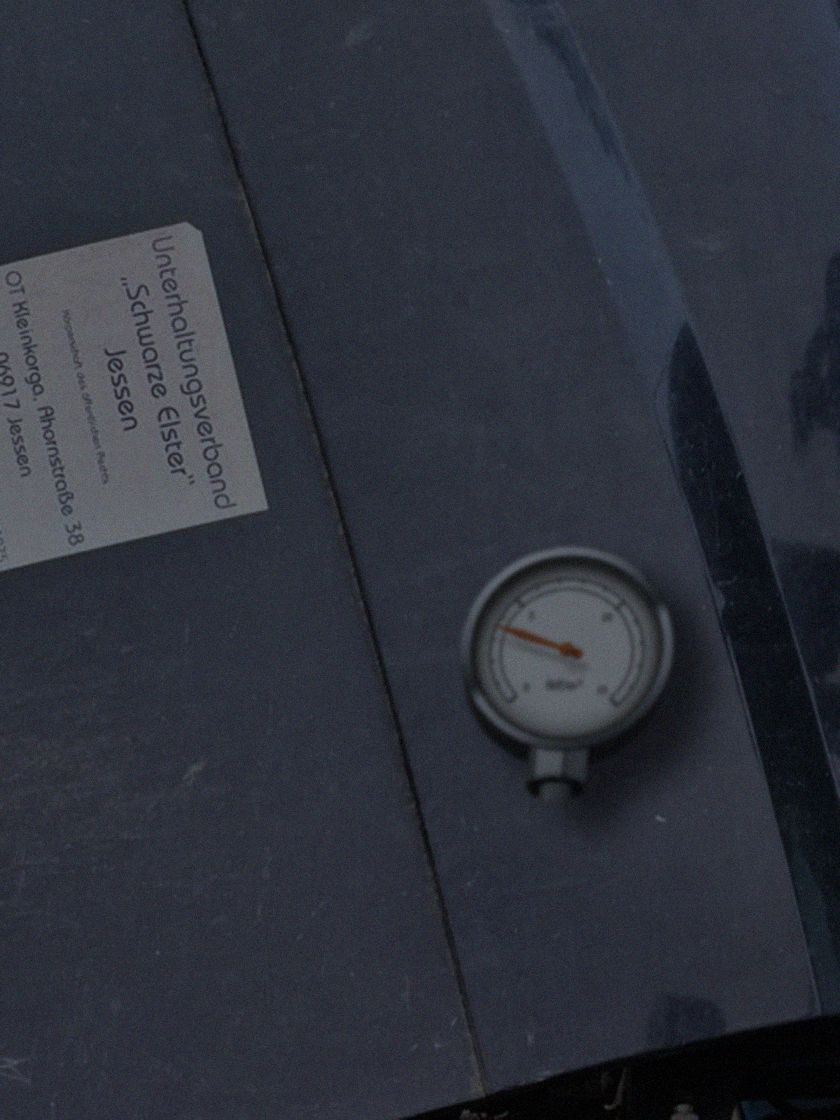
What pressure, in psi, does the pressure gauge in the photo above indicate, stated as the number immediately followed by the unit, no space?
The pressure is 3.5psi
